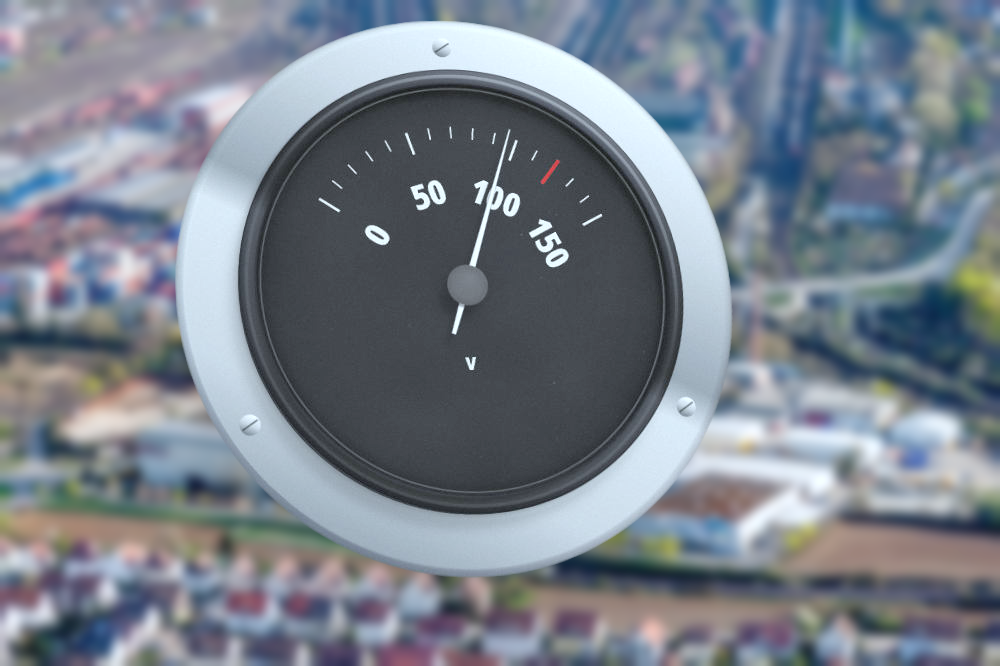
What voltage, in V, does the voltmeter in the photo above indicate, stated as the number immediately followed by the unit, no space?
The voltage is 95V
